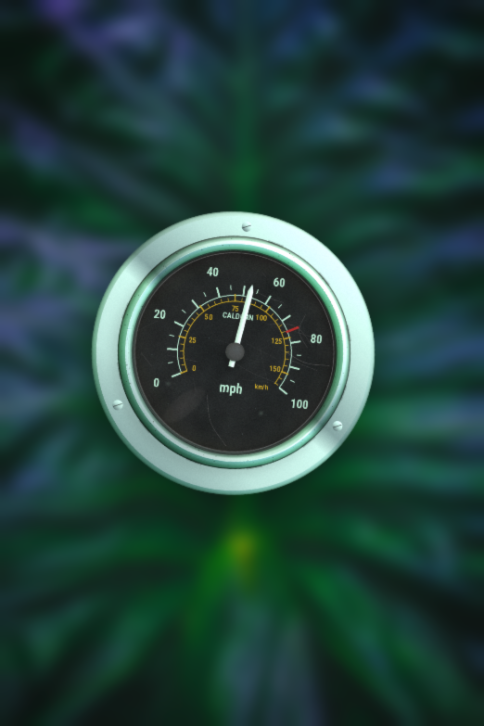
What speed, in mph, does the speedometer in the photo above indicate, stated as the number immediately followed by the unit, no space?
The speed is 52.5mph
